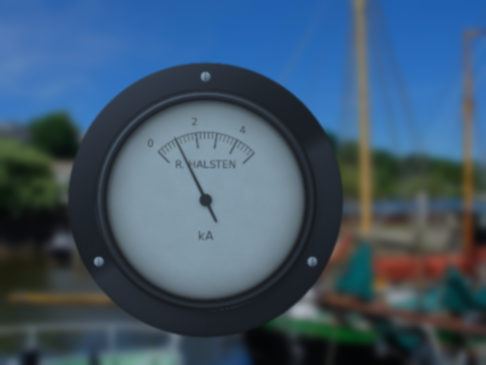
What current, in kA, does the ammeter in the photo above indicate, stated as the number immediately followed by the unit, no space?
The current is 1kA
